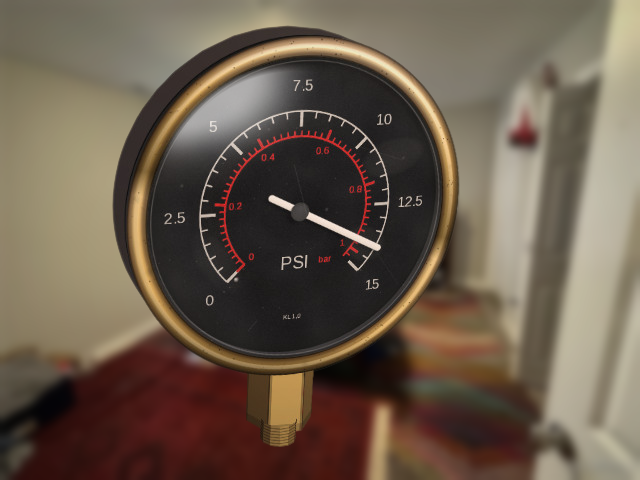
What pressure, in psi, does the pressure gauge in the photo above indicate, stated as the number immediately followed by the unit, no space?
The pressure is 14psi
